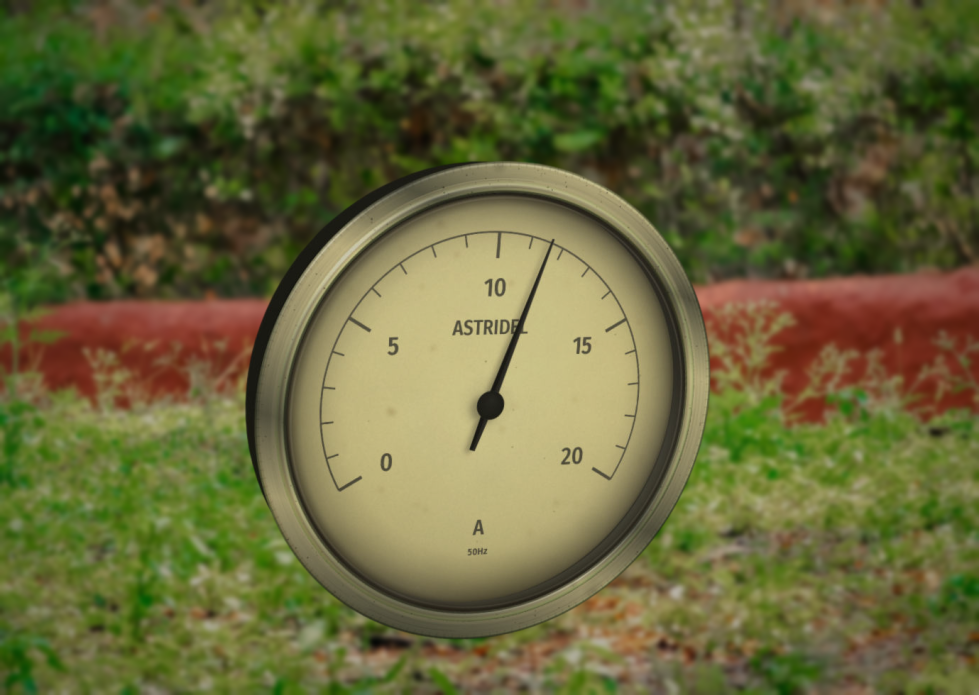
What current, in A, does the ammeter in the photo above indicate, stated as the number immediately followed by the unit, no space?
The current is 11.5A
